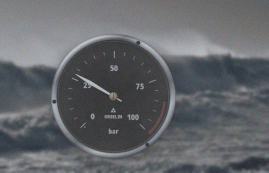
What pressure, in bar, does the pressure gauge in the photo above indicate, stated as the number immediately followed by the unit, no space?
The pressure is 27.5bar
